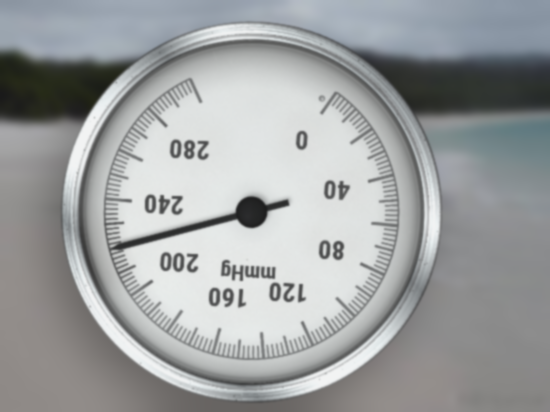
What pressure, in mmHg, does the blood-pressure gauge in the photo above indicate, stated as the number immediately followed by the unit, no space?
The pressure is 220mmHg
